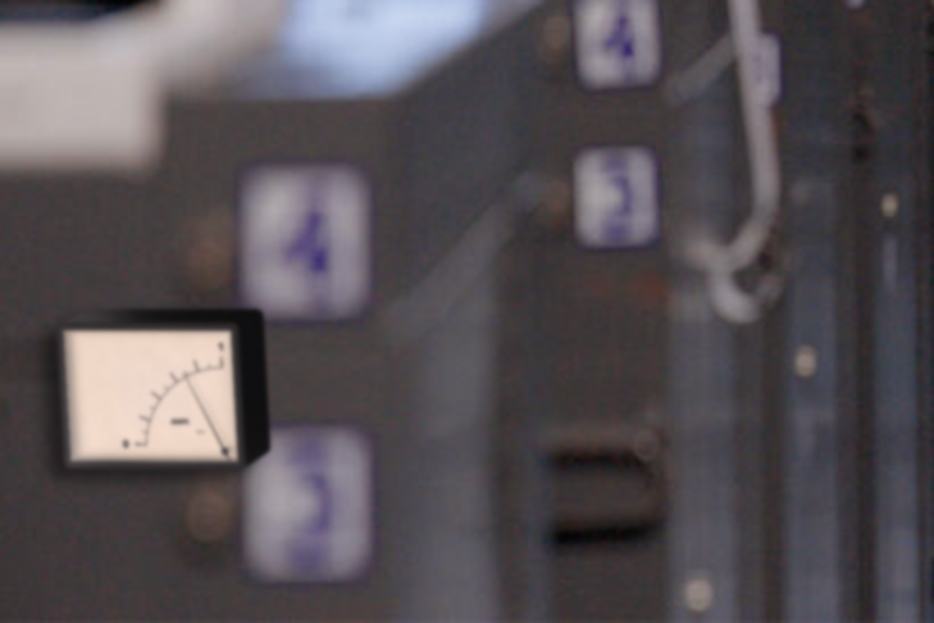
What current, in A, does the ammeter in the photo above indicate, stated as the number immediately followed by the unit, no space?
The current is 0.7A
